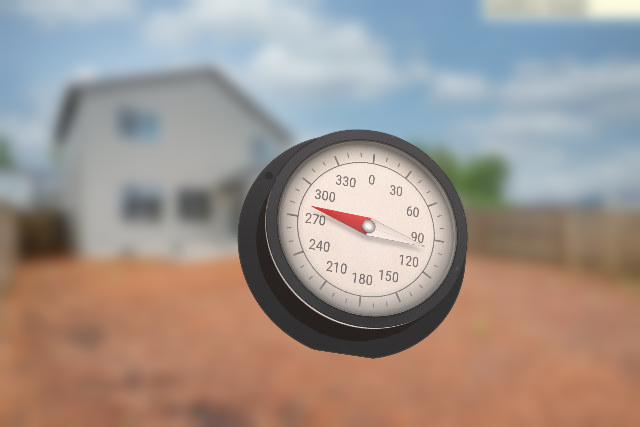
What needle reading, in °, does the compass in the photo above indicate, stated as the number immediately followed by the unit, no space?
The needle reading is 280°
